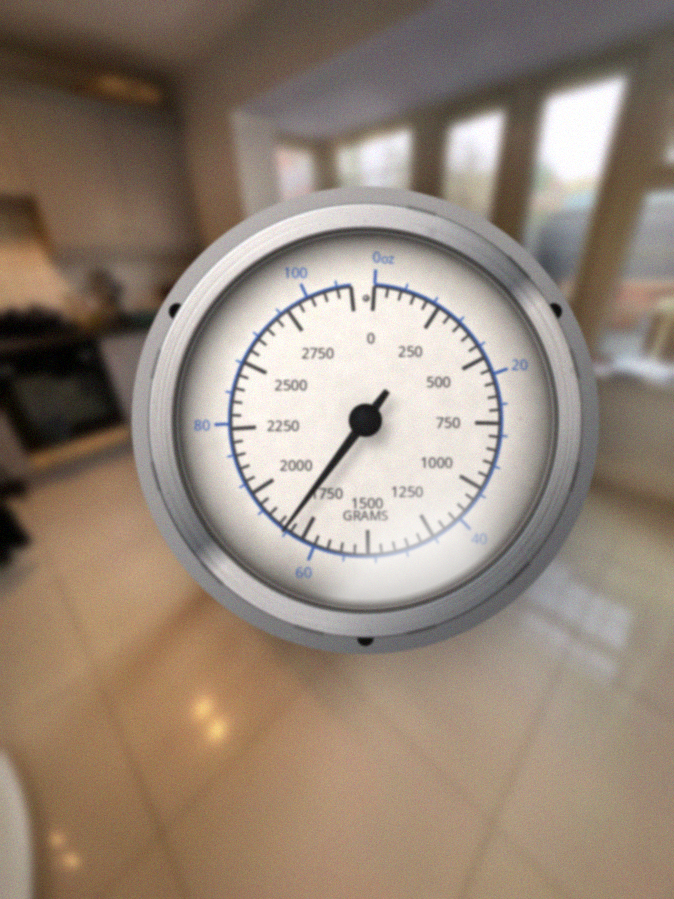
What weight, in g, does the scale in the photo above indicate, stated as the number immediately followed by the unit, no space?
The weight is 1825g
